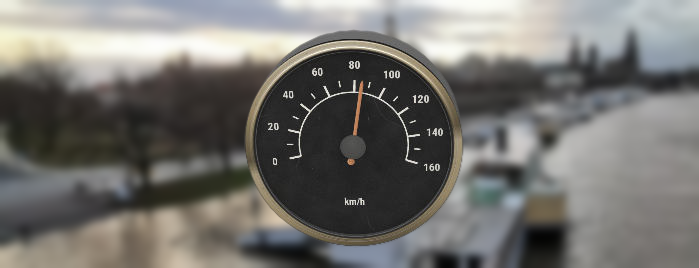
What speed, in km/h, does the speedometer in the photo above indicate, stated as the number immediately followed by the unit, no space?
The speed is 85km/h
